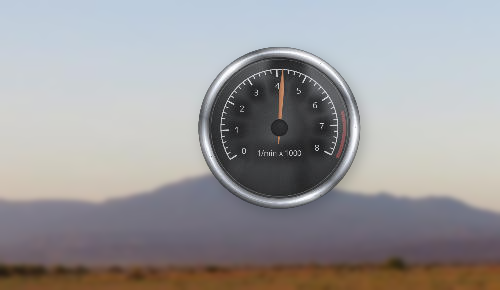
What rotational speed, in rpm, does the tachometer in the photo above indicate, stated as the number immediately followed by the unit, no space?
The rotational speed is 4200rpm
